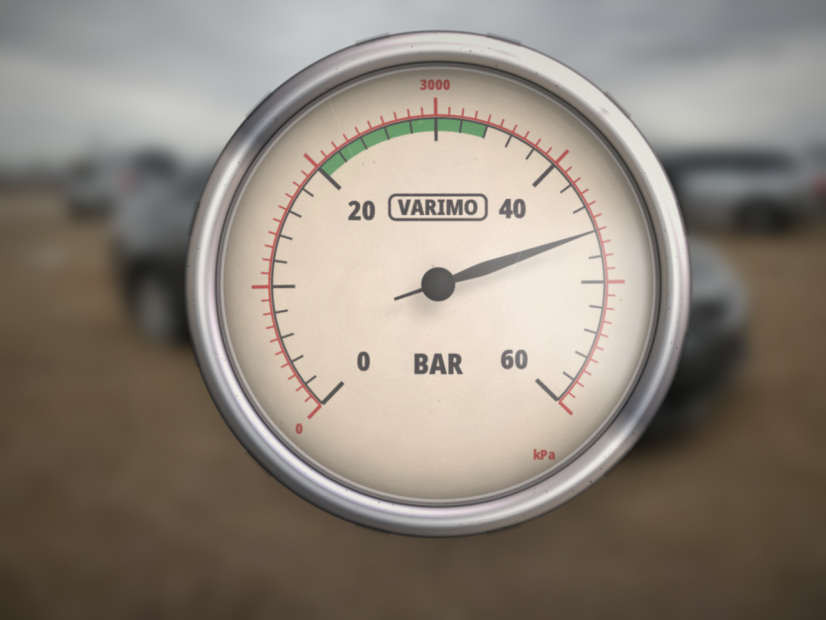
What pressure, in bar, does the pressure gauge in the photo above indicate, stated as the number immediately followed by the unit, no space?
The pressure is 46bar
